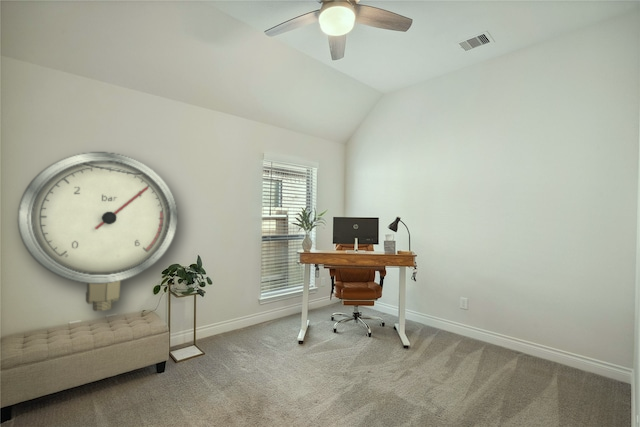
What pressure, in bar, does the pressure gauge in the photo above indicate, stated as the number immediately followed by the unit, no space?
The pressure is 4bar
